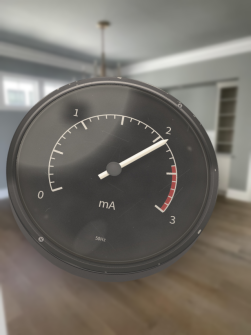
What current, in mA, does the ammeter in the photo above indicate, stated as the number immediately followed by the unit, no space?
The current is 2.1mA
